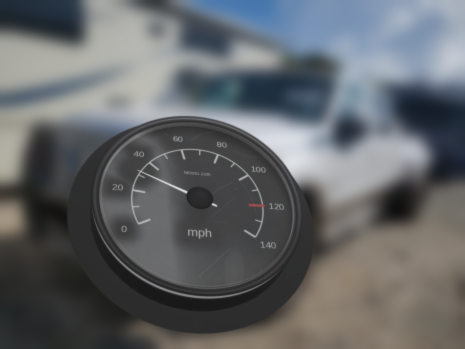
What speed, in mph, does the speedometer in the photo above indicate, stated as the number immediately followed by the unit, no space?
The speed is 30mph
